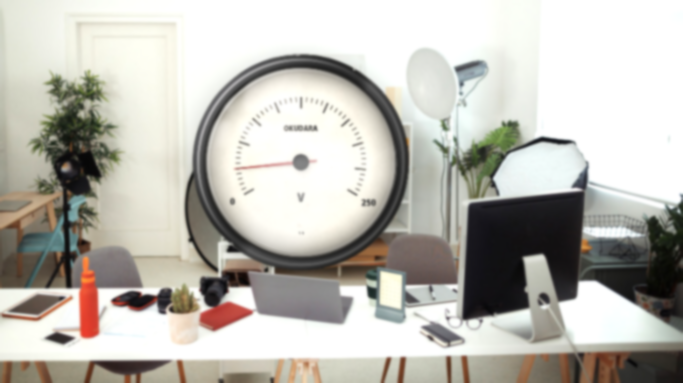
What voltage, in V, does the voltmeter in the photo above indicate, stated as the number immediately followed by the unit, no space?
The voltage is 25V
